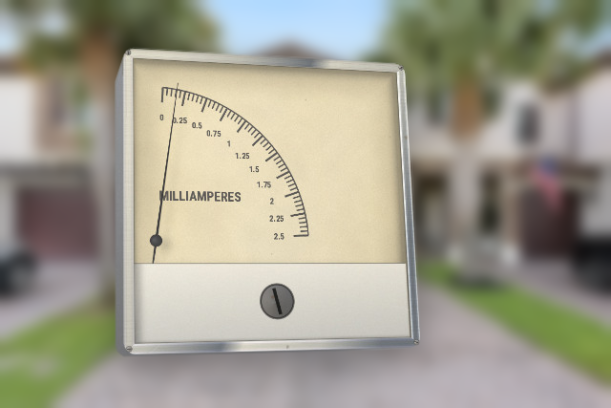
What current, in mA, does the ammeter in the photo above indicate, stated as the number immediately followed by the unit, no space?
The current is 0.15mA
